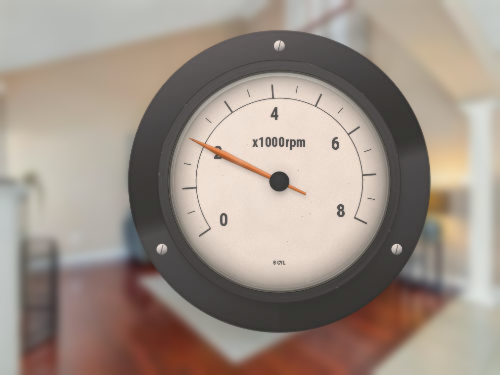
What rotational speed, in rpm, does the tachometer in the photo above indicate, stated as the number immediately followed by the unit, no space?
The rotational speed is 2000rpm
